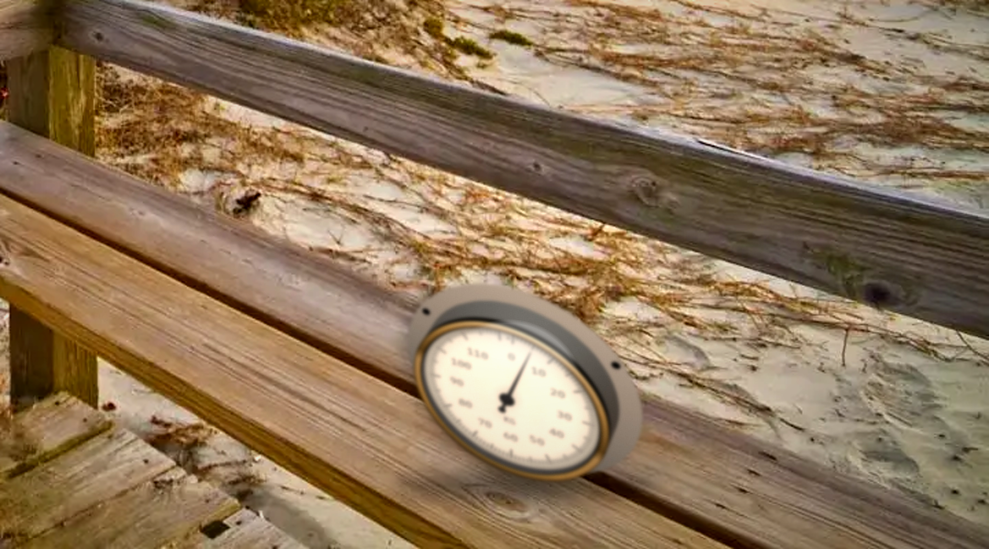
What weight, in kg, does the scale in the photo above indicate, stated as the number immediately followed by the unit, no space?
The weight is 5kg
